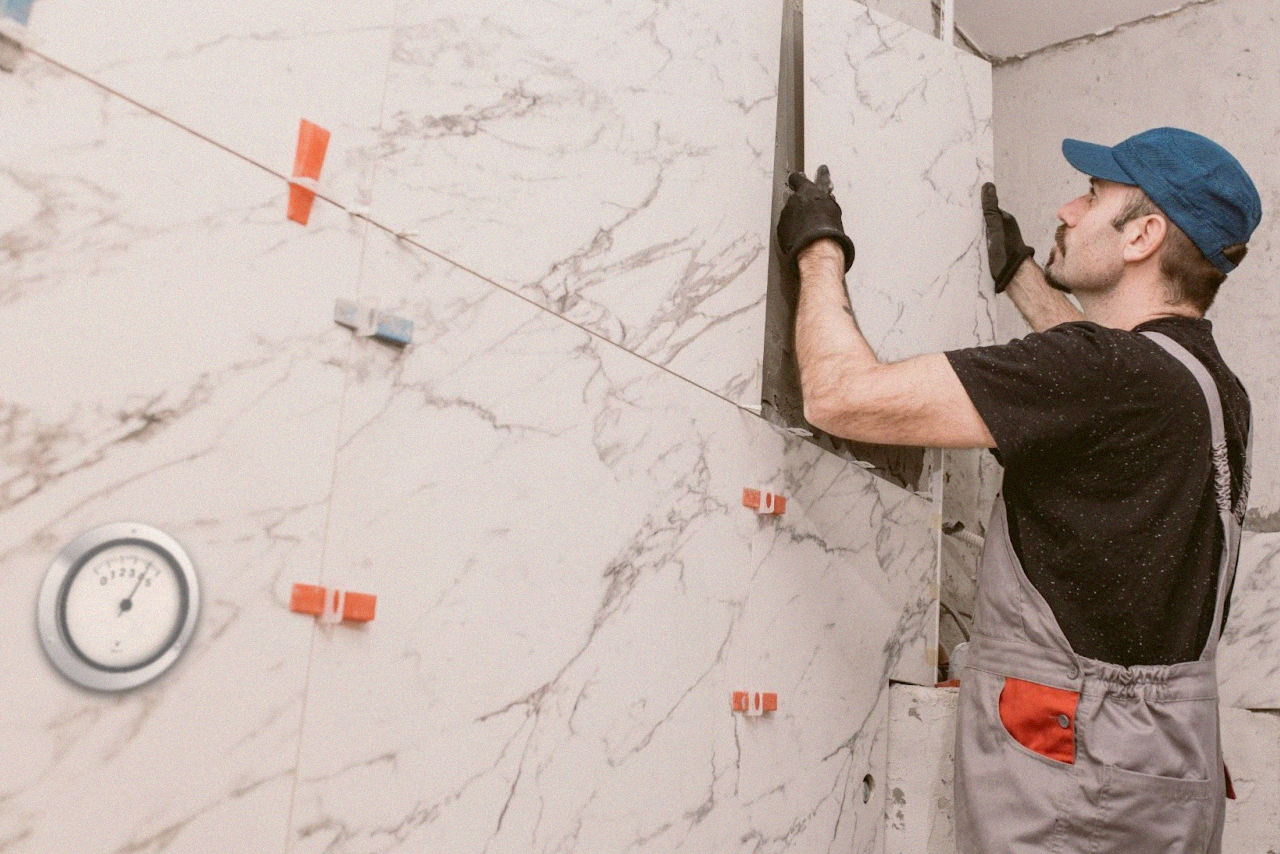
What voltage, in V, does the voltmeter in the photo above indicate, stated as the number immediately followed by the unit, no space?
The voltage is 4V
